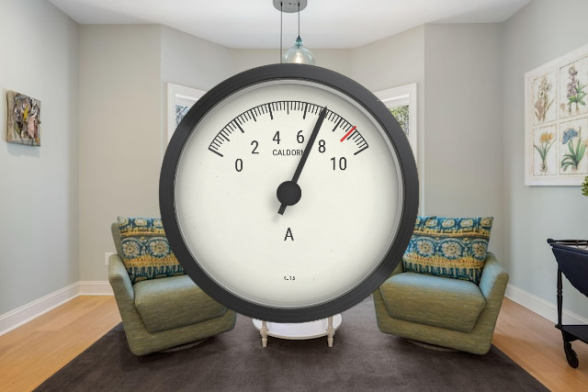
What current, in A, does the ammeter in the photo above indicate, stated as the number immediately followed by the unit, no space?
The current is 7A
